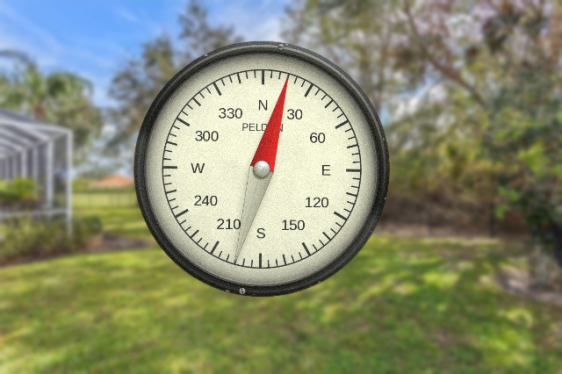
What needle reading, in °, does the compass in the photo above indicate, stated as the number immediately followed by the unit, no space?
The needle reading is 15°
